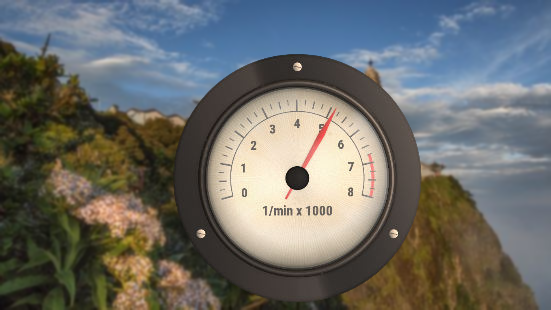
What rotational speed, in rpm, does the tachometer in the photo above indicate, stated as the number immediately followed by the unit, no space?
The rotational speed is 5125rpm
